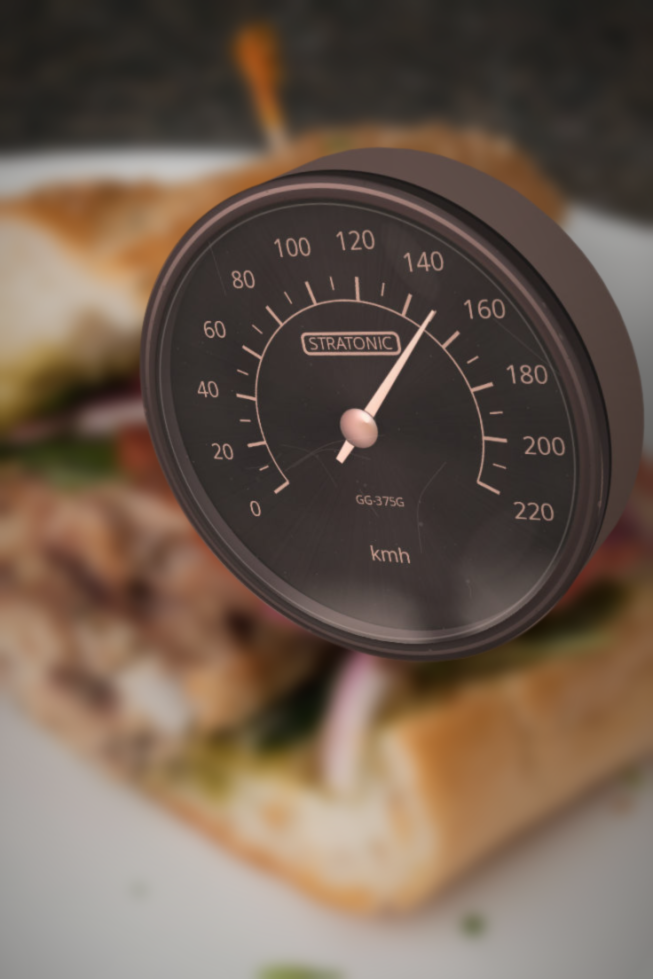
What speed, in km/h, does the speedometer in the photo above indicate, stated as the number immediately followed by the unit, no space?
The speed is 150km/h
